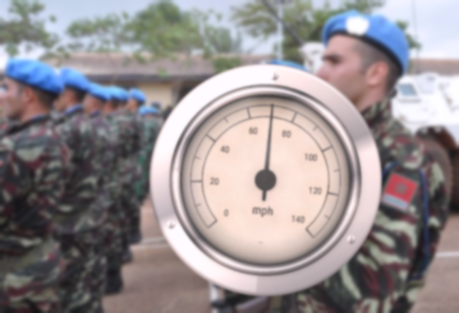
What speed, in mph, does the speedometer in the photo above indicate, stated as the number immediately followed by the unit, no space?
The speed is 70mph
